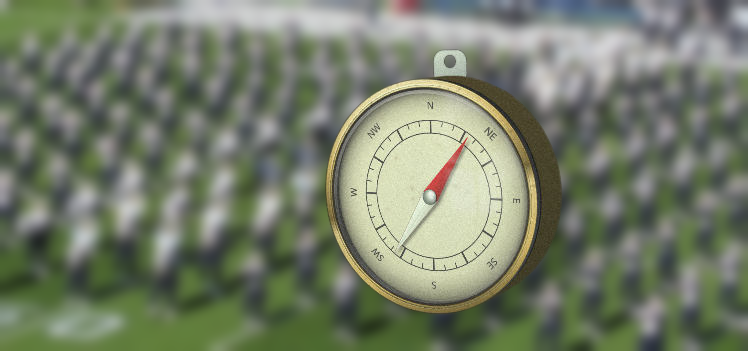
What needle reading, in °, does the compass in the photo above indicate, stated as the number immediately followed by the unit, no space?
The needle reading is 35°
